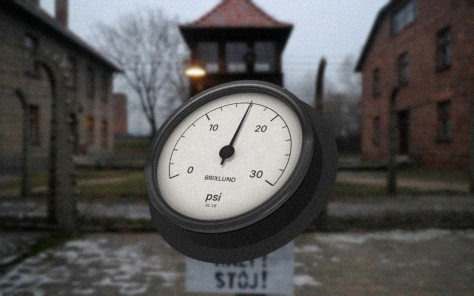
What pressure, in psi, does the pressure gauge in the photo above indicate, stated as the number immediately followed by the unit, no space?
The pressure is 16psi
